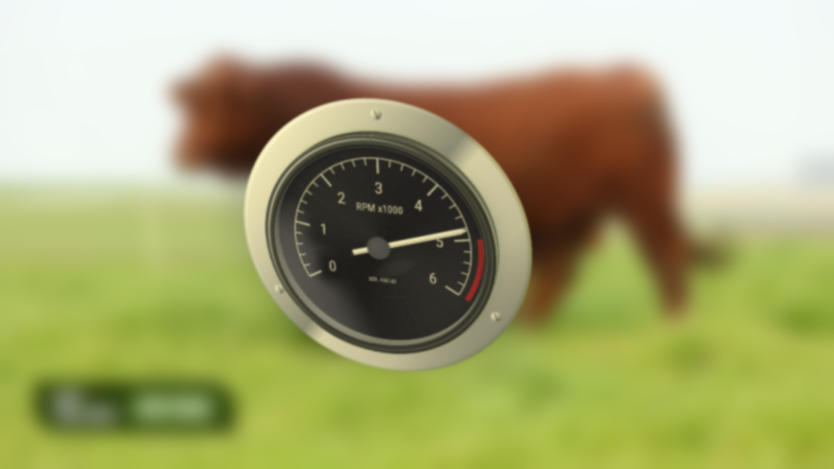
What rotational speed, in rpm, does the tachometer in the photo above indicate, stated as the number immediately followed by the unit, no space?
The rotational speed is 4800rpm
